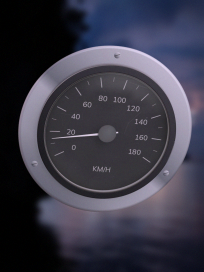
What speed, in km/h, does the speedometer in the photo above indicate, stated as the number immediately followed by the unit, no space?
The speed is 15km/h
